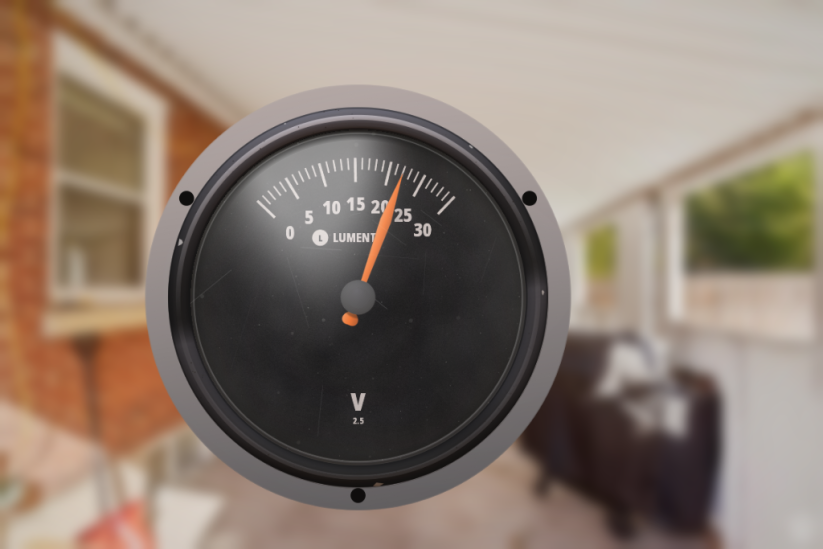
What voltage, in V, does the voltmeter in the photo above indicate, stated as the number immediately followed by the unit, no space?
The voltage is 22V
